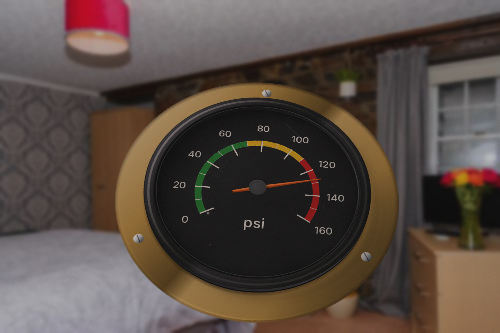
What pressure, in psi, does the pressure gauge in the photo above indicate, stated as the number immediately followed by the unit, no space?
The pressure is 130psi
